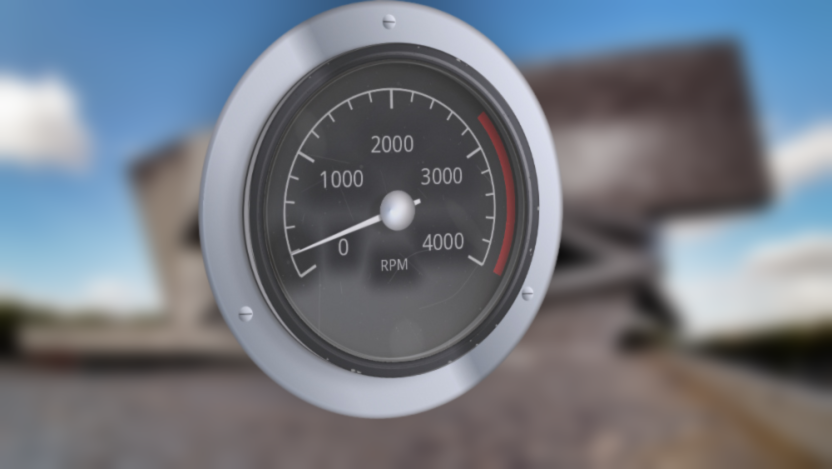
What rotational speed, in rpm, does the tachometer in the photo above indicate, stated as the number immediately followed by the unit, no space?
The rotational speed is 200rpm
